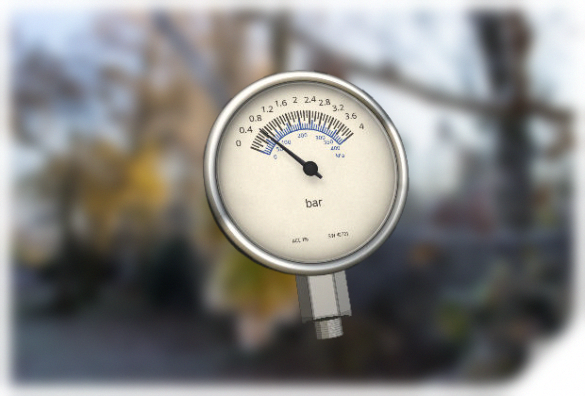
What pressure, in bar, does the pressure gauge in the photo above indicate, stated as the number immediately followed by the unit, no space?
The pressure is 0.6bar
